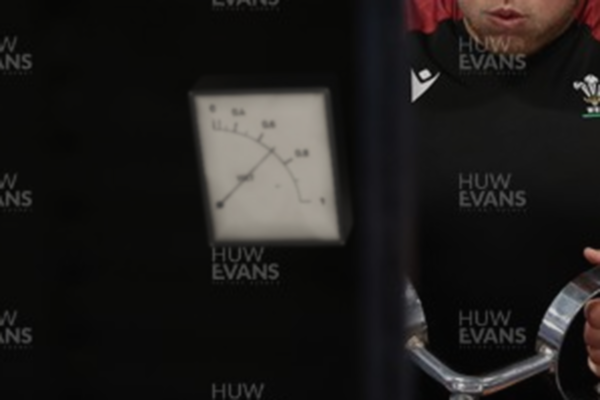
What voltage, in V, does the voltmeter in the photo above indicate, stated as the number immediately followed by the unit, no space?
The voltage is 0.7V
